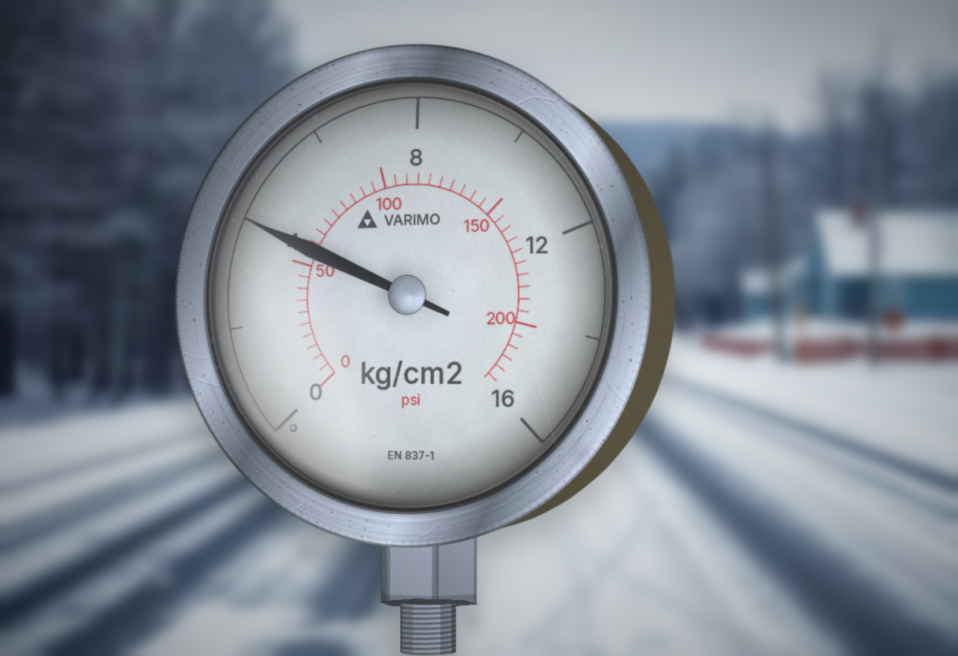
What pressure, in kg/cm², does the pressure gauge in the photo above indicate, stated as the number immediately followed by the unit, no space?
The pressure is 4kg/cm²
